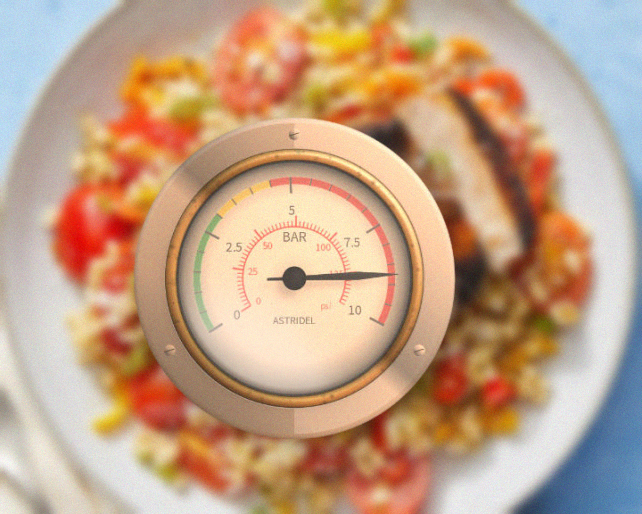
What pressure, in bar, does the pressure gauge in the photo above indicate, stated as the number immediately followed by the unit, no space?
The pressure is 8.75bar
